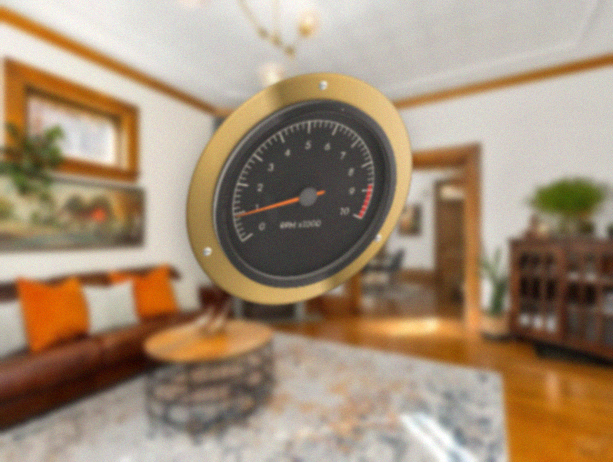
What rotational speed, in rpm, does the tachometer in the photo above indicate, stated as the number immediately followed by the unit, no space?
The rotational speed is 1000rpm
